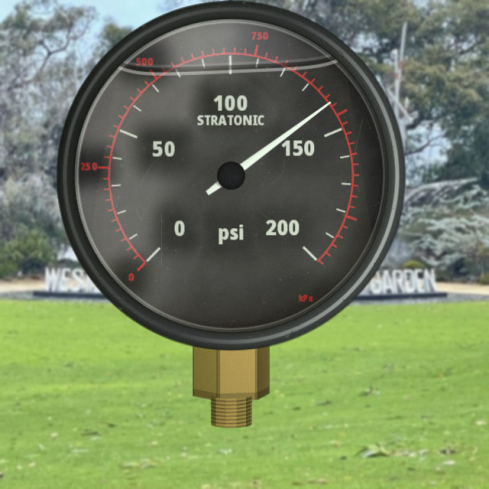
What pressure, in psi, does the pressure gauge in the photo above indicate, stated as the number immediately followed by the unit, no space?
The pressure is 140psi
